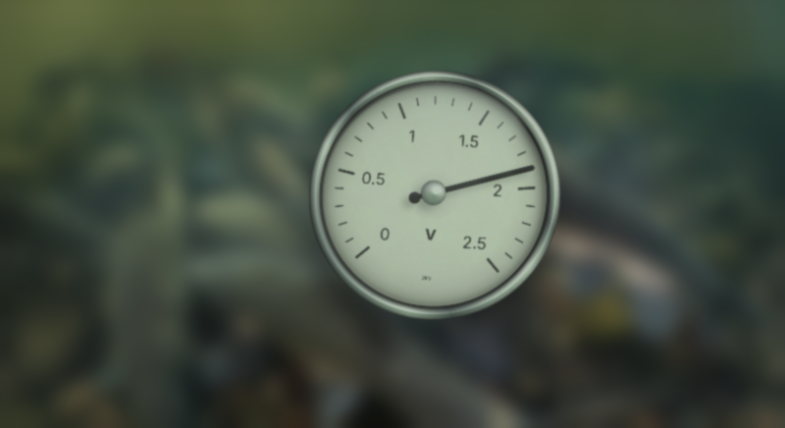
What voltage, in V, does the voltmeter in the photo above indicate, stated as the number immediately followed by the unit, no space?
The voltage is 1.9V
